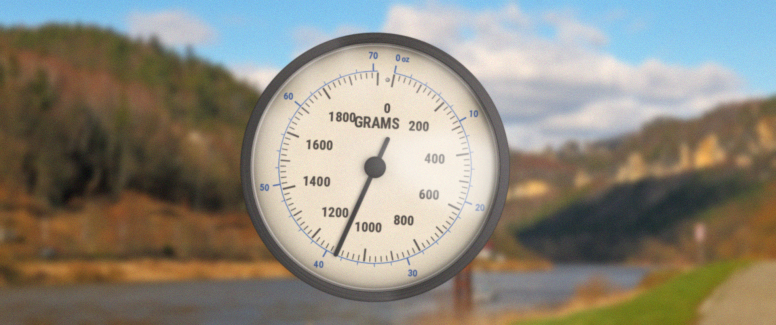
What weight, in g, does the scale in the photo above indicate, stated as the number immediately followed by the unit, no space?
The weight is 1100g
